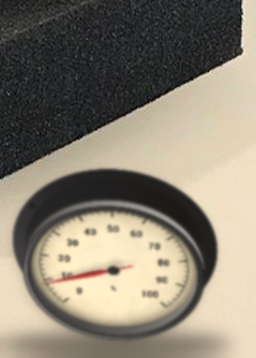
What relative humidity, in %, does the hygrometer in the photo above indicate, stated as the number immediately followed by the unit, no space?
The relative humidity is 10%
